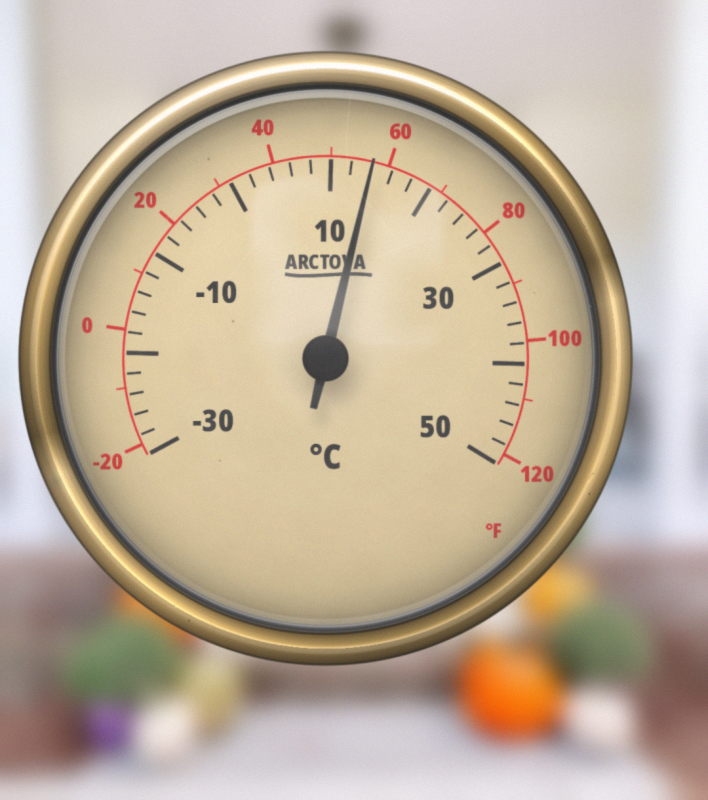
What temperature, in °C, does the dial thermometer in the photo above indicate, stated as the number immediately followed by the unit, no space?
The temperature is 14°C
